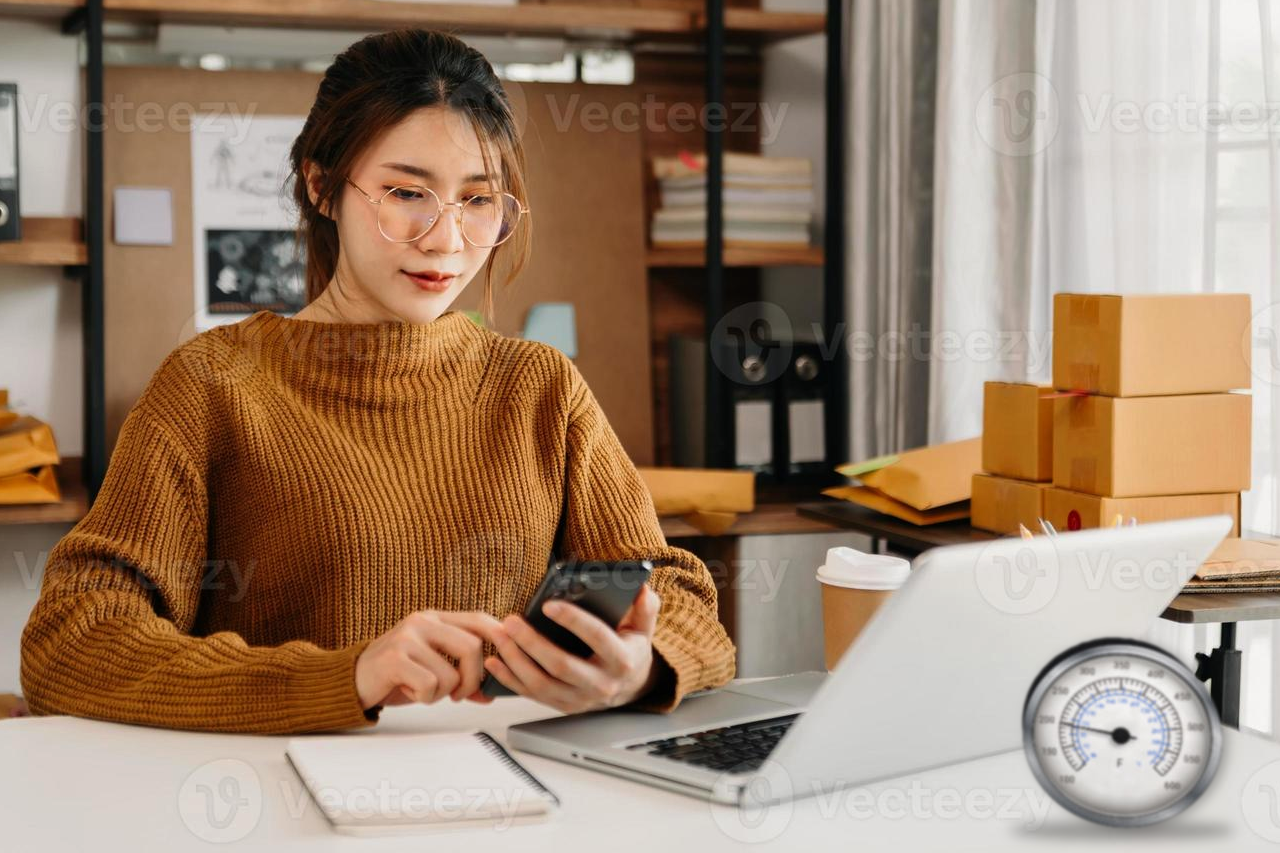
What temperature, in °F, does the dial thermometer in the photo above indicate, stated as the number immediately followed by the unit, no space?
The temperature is 200°F
